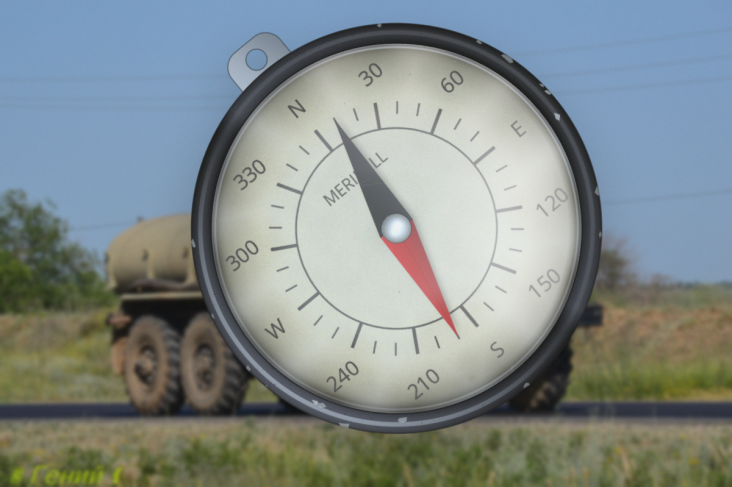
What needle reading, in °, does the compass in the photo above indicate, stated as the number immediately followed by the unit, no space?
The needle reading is 190°
